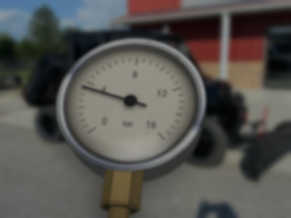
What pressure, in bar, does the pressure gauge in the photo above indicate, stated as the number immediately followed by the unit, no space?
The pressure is 3.5bar
